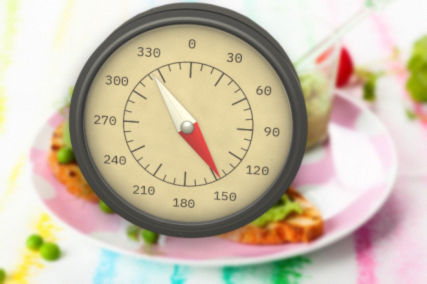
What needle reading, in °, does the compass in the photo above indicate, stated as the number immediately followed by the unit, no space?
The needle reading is 145°
